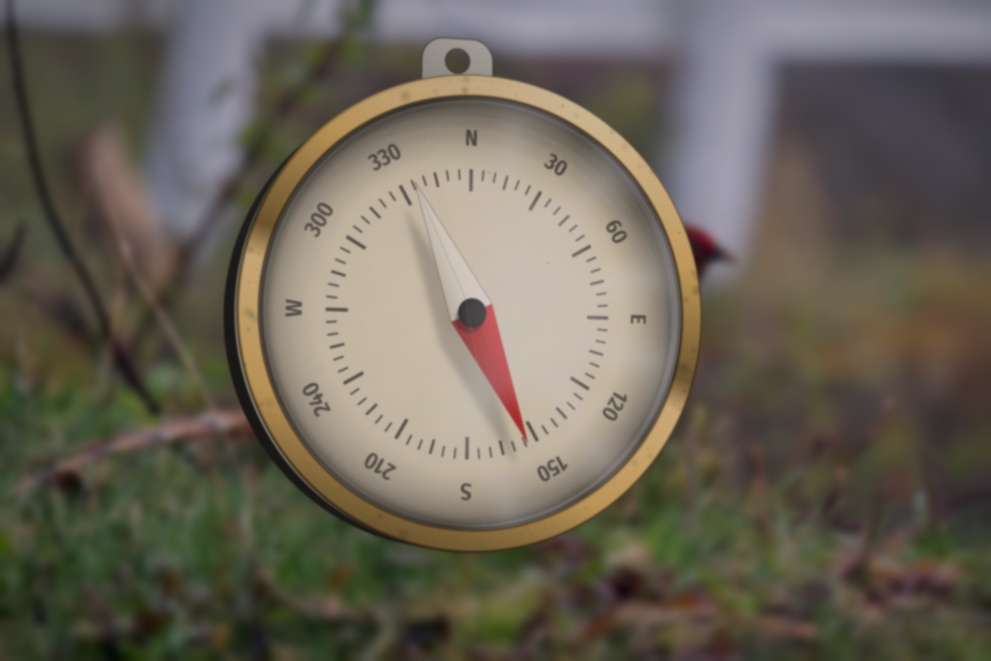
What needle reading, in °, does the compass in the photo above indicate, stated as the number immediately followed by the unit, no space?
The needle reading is 155°
